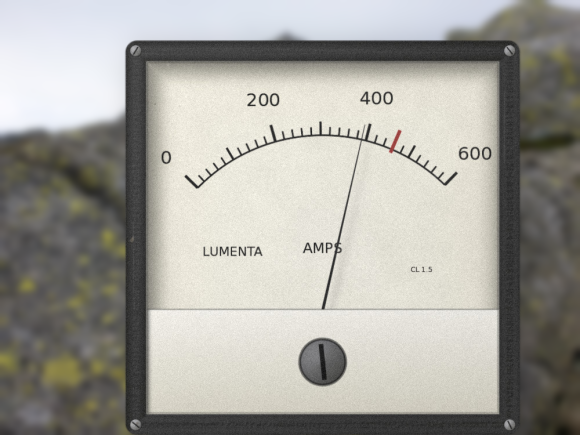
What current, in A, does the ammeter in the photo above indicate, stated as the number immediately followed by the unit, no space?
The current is 390A
